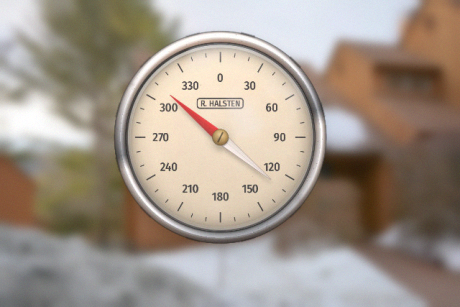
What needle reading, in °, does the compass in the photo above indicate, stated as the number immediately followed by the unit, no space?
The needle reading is 310°
